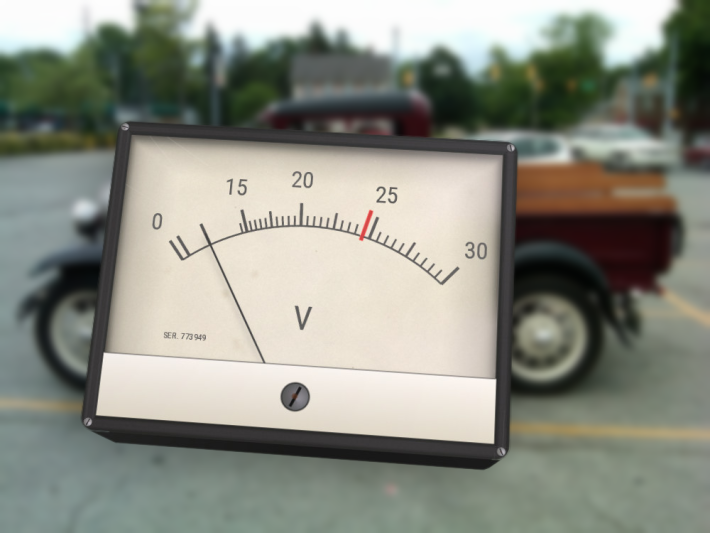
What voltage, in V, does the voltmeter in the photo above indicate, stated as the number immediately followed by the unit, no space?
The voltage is 10V
